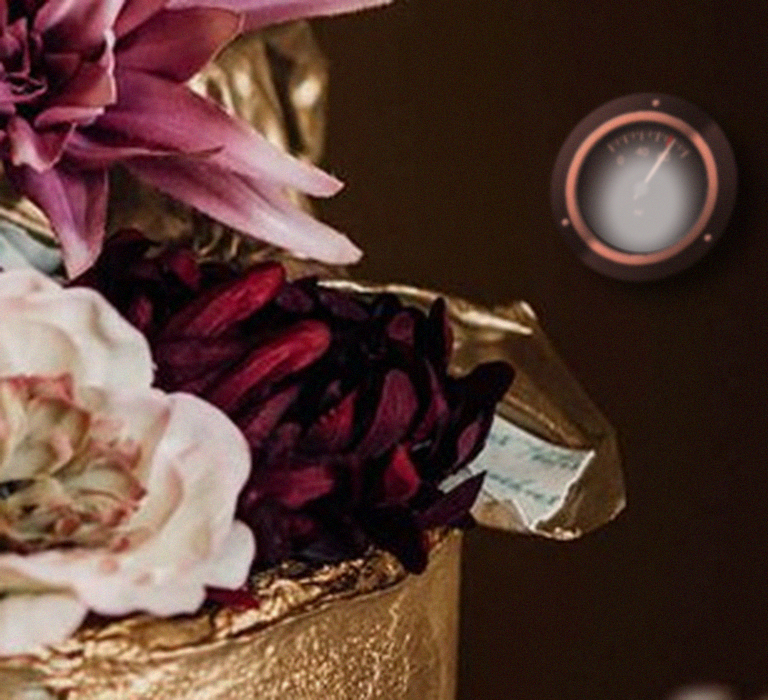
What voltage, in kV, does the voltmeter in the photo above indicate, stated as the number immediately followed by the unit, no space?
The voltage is 80kV
